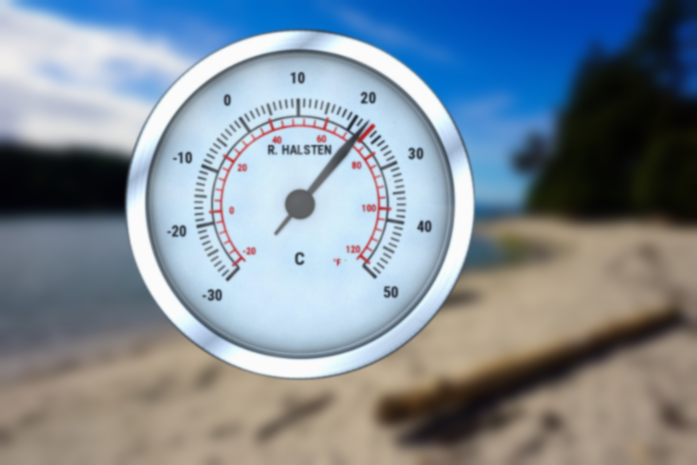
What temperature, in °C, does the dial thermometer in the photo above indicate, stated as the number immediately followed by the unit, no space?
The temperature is 22°C
